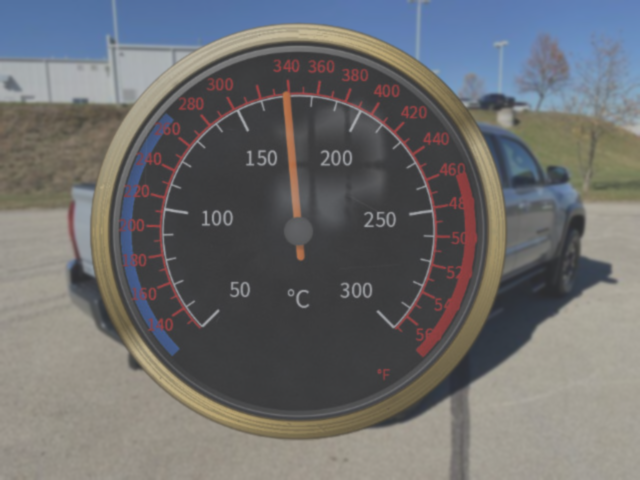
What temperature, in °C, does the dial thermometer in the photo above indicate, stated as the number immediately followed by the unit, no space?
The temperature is 170°C
